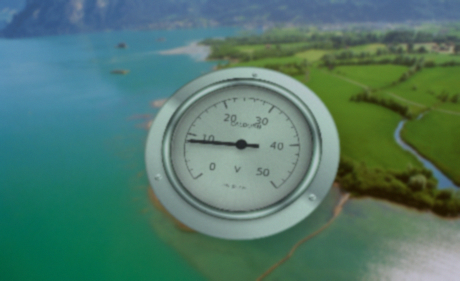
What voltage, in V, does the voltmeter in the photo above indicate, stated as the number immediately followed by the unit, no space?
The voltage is 8V
